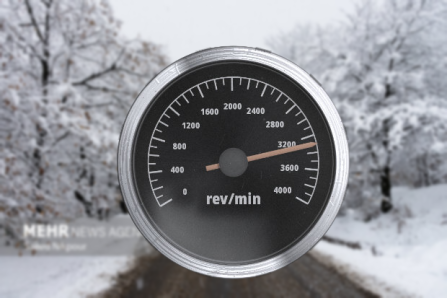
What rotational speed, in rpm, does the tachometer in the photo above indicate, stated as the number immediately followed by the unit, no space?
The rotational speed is 3300rpm
